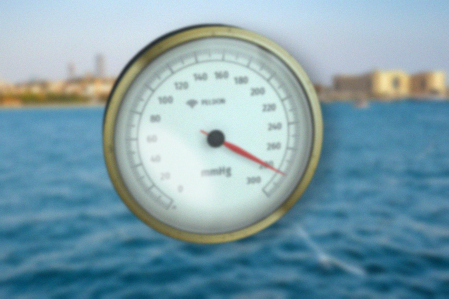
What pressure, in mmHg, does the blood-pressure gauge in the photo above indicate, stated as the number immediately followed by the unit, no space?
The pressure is 280mmHg
